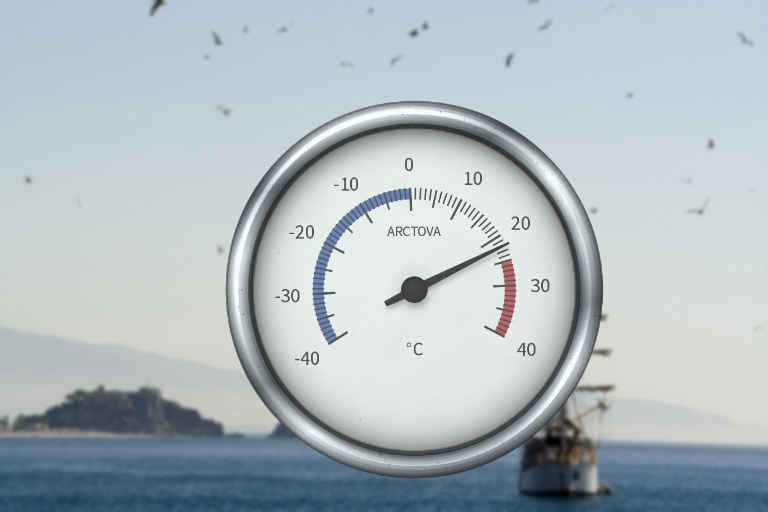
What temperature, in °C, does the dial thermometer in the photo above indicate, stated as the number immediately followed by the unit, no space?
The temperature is 22°C
